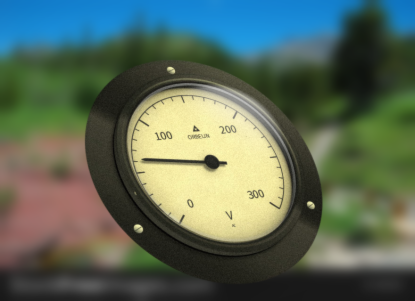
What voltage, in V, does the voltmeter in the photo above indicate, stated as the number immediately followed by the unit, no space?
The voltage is 60V
